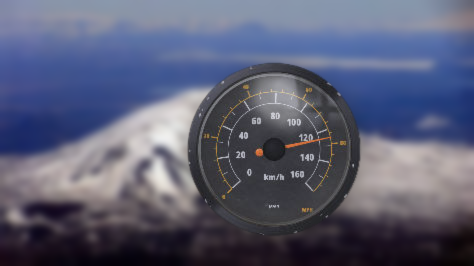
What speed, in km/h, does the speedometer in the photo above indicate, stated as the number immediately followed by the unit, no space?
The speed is 125km/h
